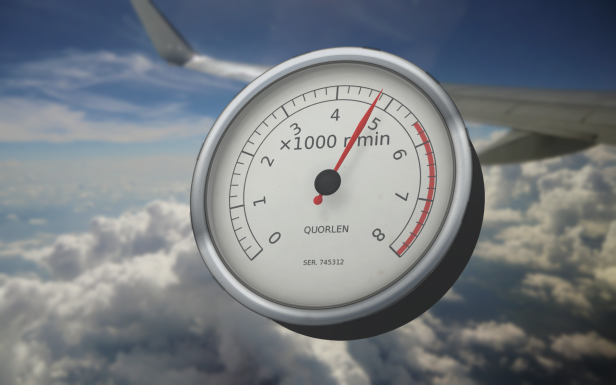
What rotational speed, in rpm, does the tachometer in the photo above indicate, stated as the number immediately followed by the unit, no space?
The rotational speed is 4800rpm
